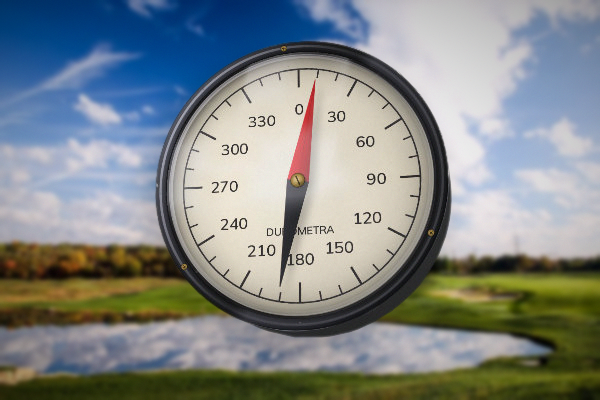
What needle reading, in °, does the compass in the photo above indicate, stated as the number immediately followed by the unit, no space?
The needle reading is 10°
